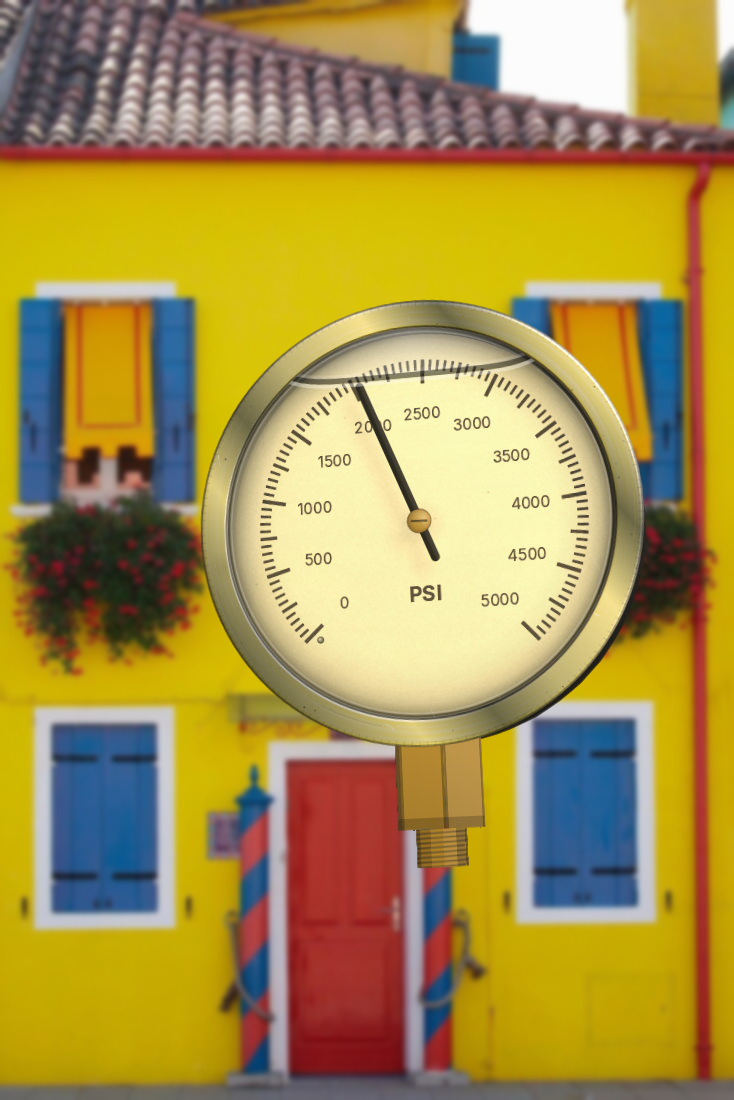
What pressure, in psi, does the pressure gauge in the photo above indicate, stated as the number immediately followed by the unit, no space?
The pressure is 2050psi
